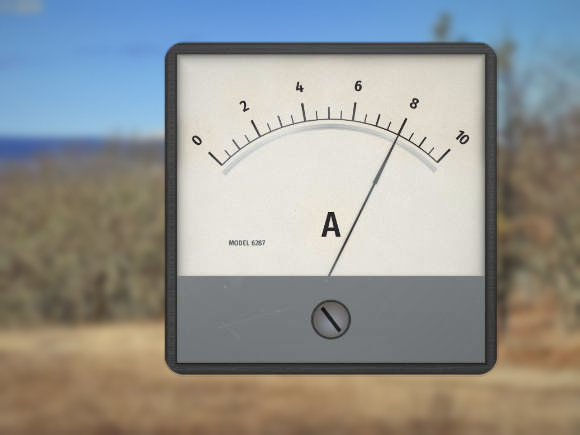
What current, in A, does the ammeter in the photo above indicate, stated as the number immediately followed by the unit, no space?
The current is 8A
